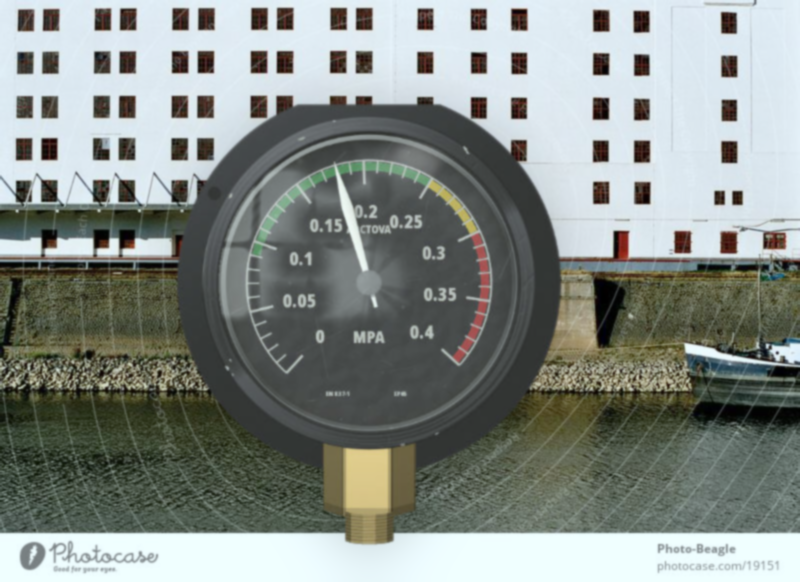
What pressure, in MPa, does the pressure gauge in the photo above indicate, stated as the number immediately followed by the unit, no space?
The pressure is 0.18MPa
